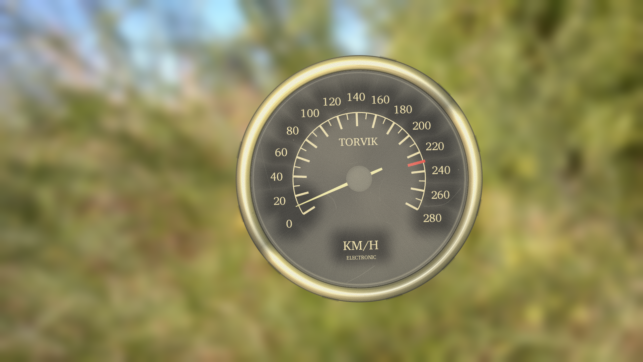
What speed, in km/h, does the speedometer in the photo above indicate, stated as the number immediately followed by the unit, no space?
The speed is 10km/h
